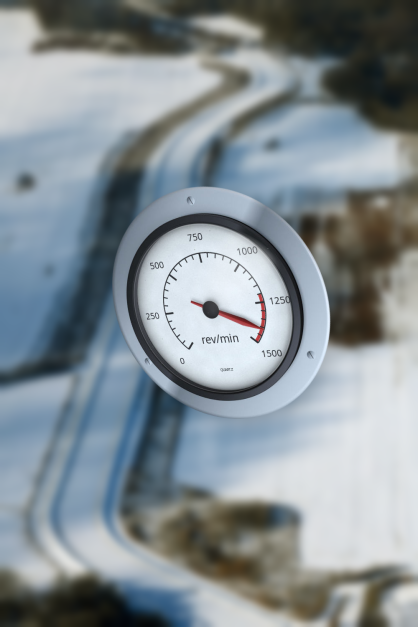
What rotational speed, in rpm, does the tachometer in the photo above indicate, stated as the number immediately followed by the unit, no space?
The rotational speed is 1400rpm
